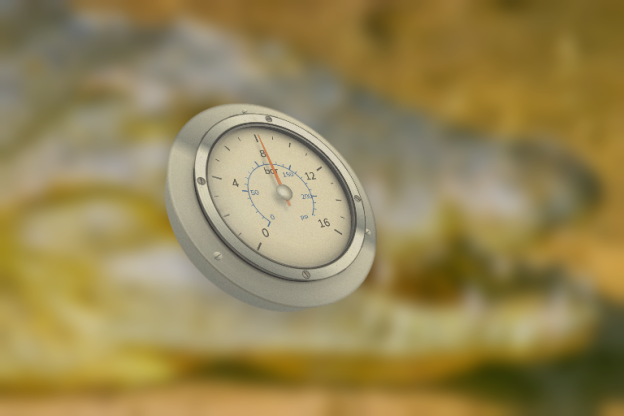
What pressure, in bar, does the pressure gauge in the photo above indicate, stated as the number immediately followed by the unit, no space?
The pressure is 8bar
